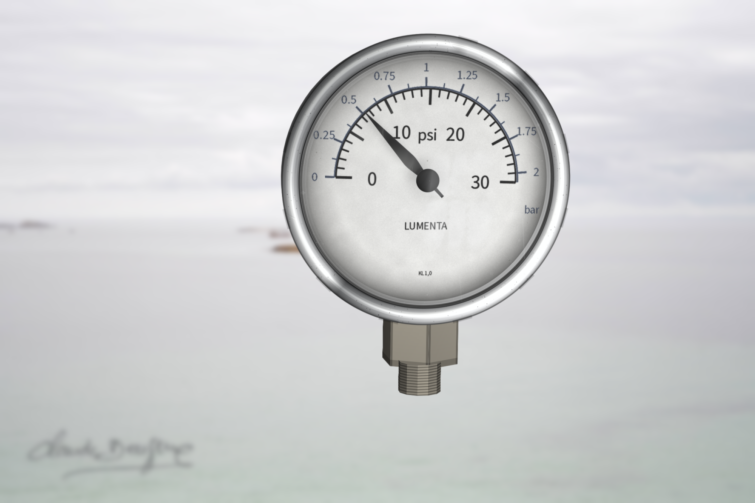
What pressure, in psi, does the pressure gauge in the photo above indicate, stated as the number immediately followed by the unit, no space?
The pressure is 7.5psi
